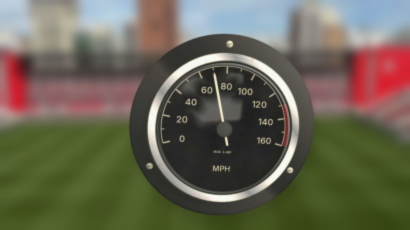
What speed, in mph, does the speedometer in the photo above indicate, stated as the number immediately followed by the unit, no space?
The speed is 70mph
